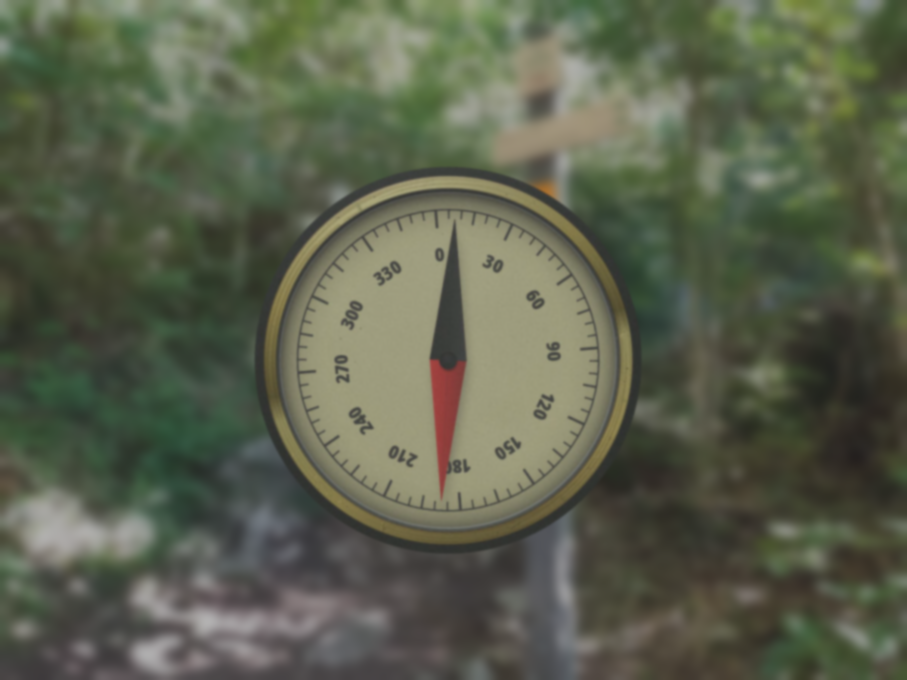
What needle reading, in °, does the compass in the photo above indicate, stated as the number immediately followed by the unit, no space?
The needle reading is 187.5°
